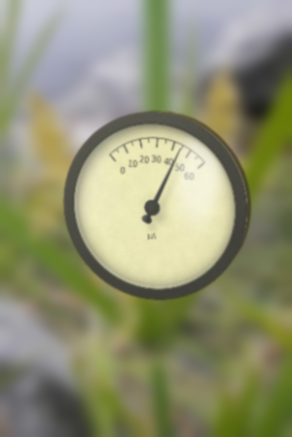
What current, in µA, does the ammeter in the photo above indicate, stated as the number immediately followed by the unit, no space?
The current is 45µA
